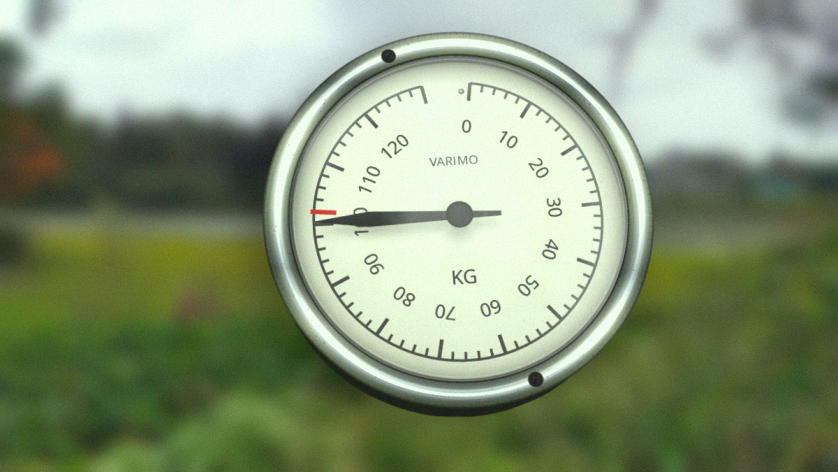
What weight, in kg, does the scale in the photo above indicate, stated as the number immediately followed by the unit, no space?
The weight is 100kg
